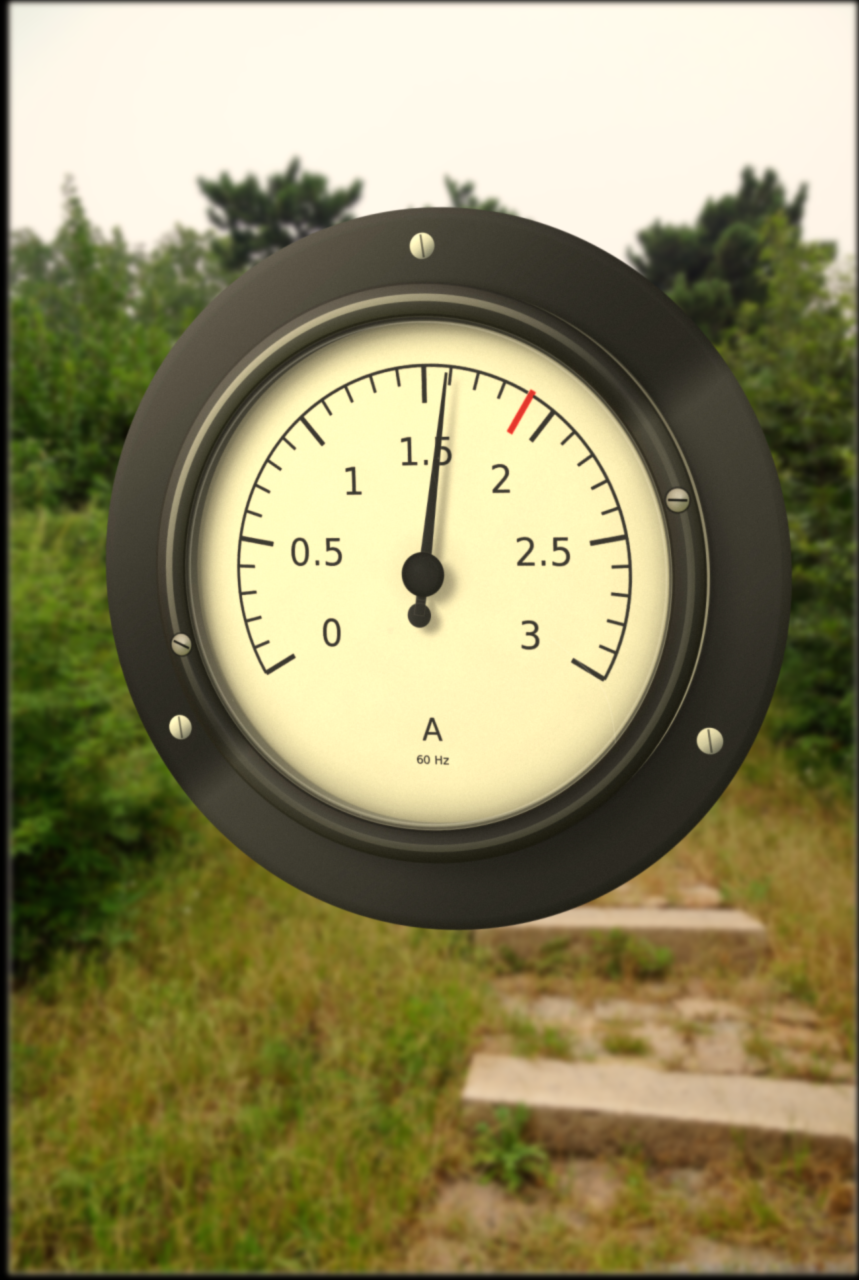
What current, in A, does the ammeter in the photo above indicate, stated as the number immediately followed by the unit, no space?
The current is 1.6A
